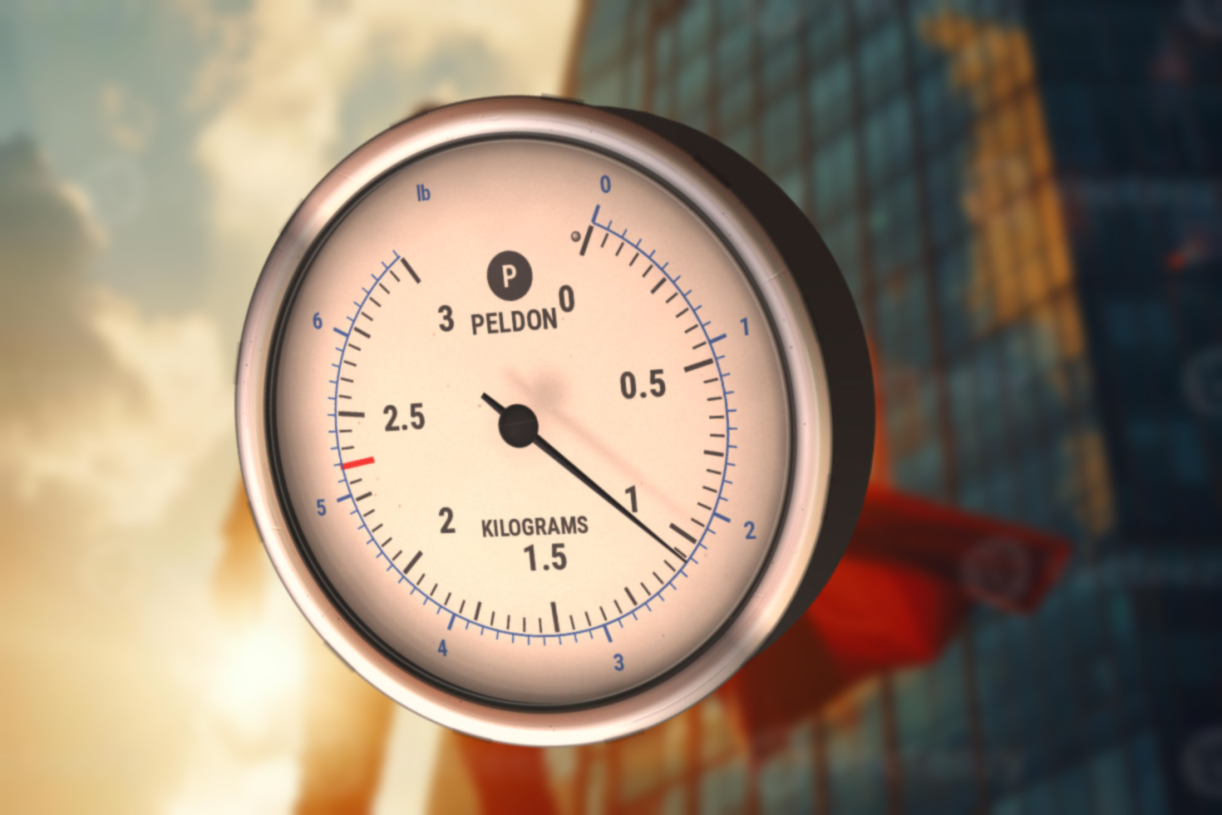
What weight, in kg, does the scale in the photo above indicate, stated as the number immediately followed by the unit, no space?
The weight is 1.05kg
